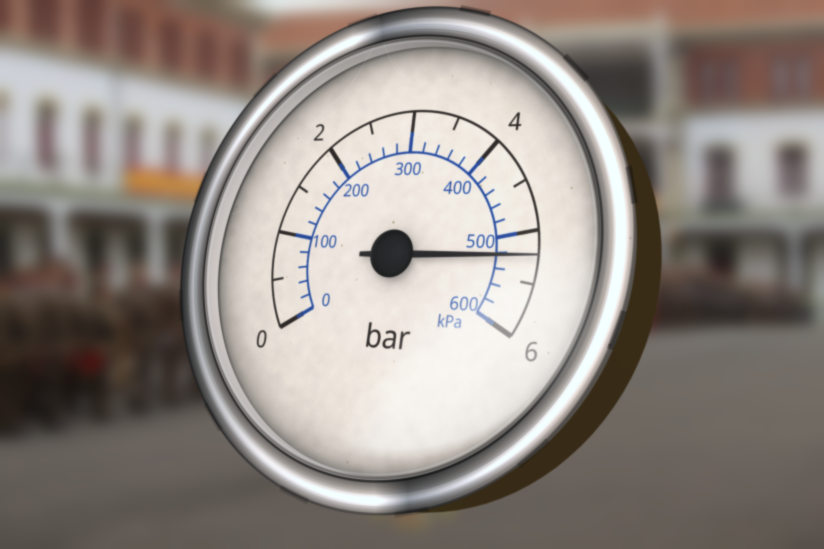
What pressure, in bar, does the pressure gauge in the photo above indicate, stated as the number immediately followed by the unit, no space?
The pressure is 5.25bar
